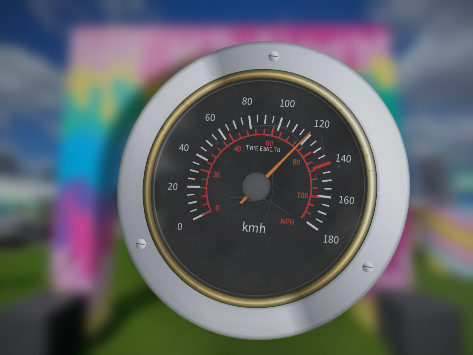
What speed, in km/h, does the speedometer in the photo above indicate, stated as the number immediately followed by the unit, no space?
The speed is 120km/h
